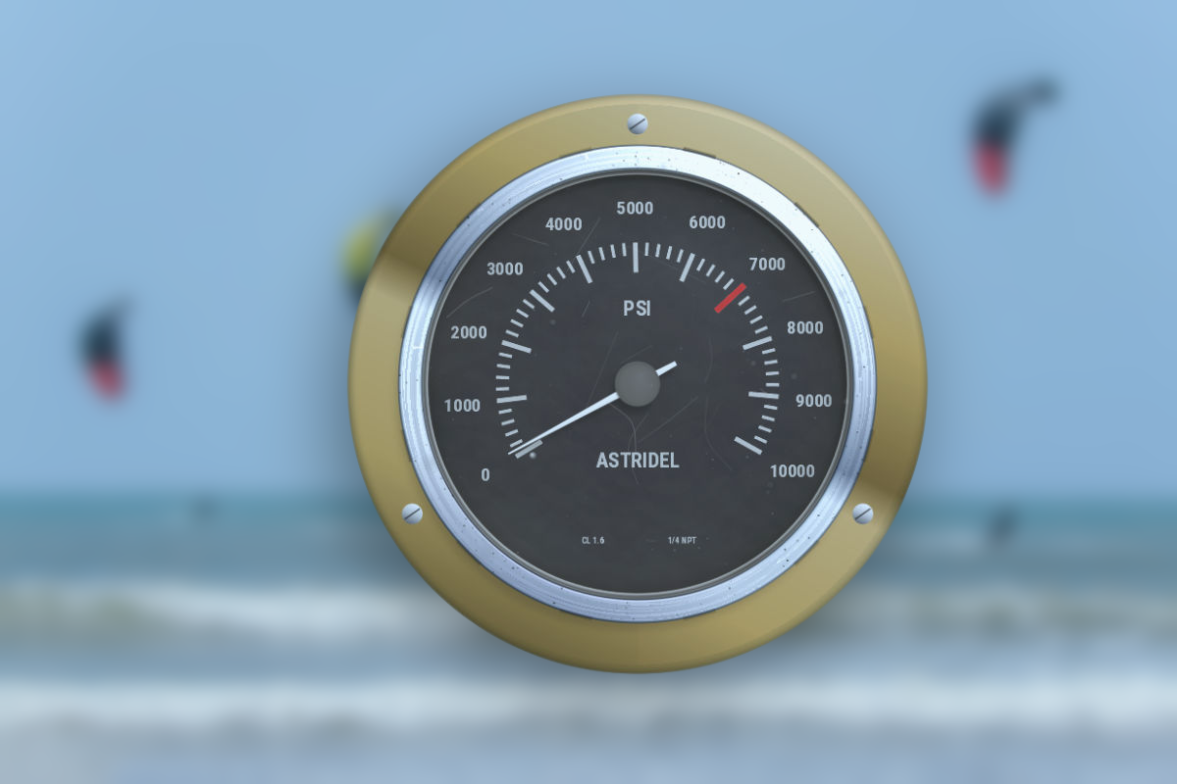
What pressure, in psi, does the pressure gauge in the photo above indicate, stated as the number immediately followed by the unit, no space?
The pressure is 100psi
